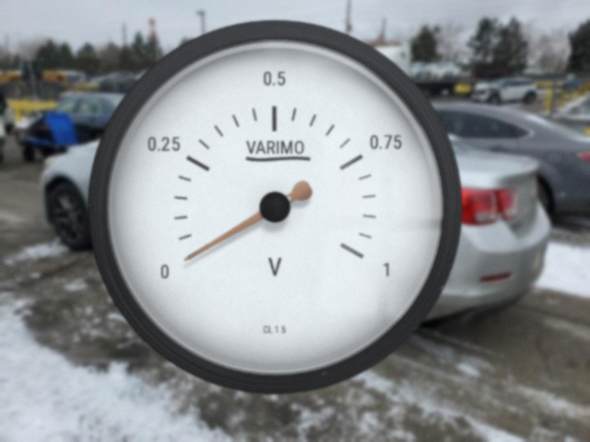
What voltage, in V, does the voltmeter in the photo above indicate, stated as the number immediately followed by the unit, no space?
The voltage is 0V
